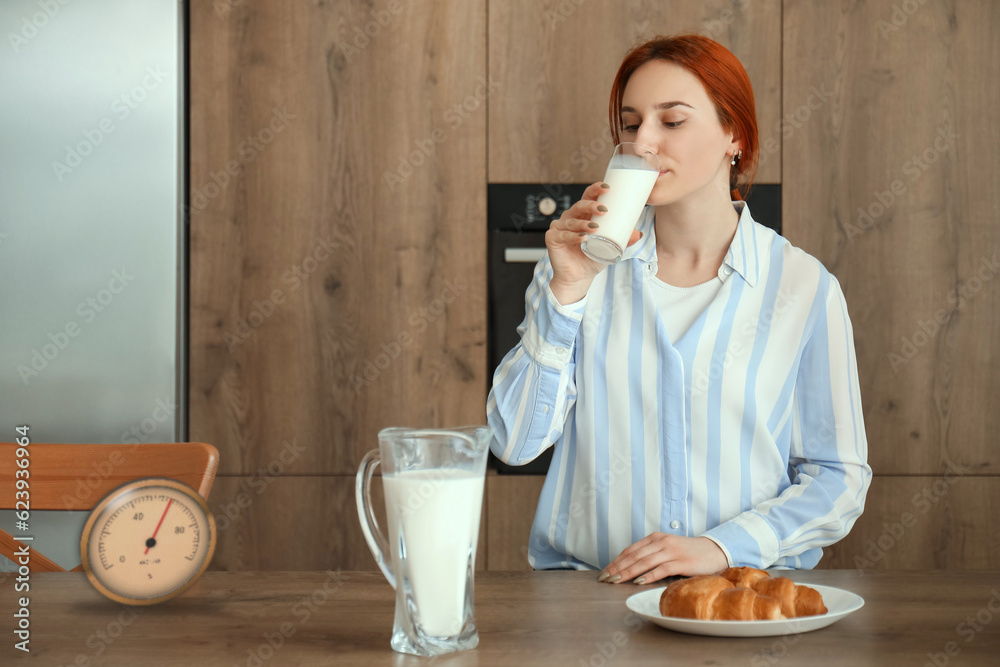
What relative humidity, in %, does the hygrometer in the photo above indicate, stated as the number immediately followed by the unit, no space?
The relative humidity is 60%
